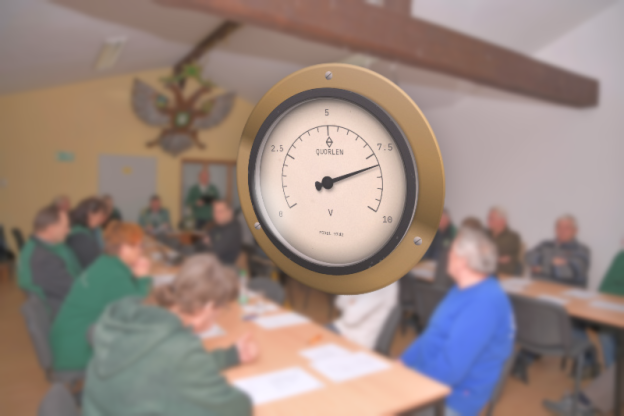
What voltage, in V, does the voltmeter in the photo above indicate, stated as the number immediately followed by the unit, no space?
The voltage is 8V
